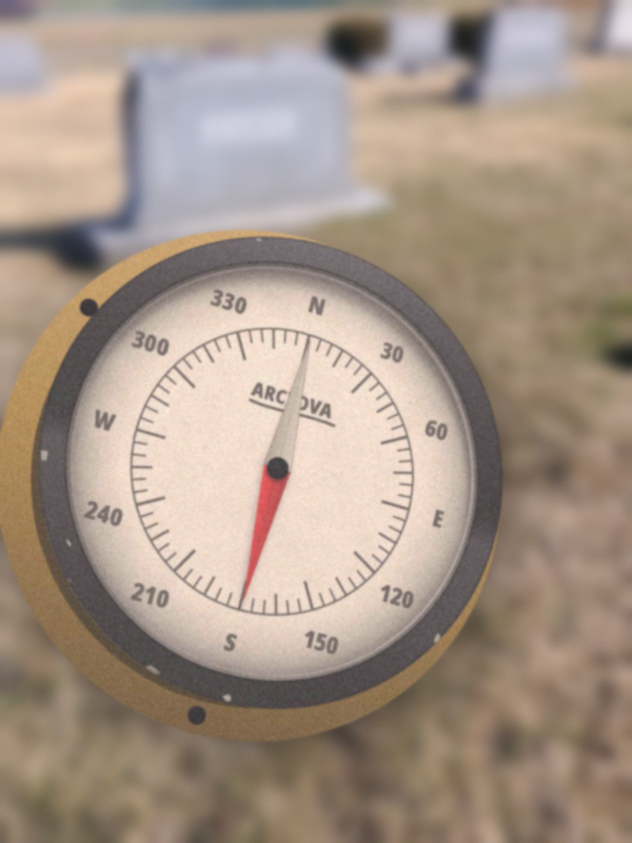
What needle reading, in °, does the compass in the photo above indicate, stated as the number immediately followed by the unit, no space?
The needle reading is 180°
